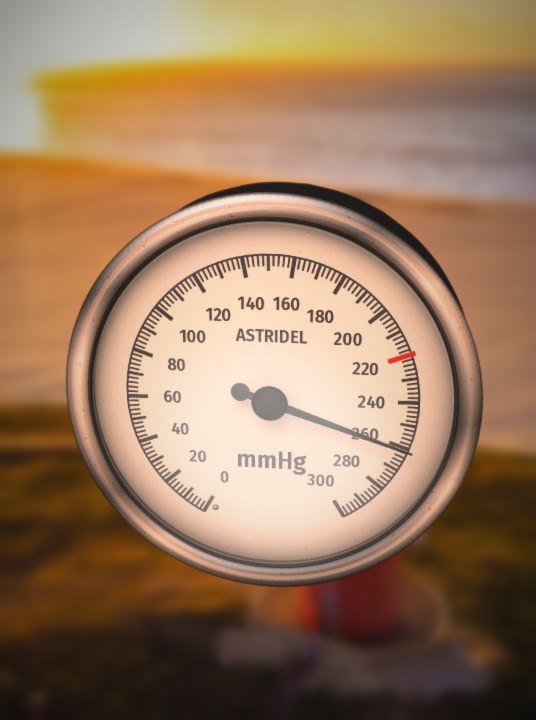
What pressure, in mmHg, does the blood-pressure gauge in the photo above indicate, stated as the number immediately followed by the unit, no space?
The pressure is 260mmHg
